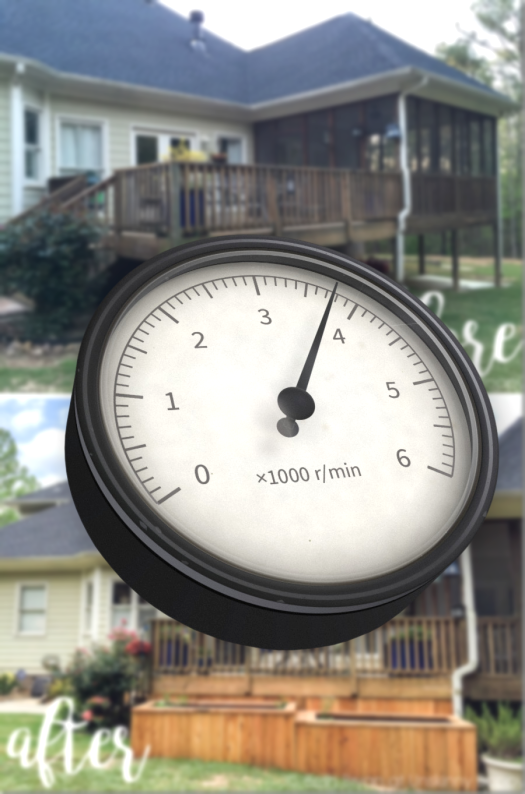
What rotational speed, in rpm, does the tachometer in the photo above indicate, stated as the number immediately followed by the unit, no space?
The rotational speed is 3750rpm
